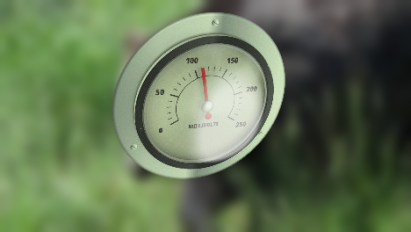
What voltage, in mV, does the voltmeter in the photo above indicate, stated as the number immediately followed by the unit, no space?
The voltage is 110mV
